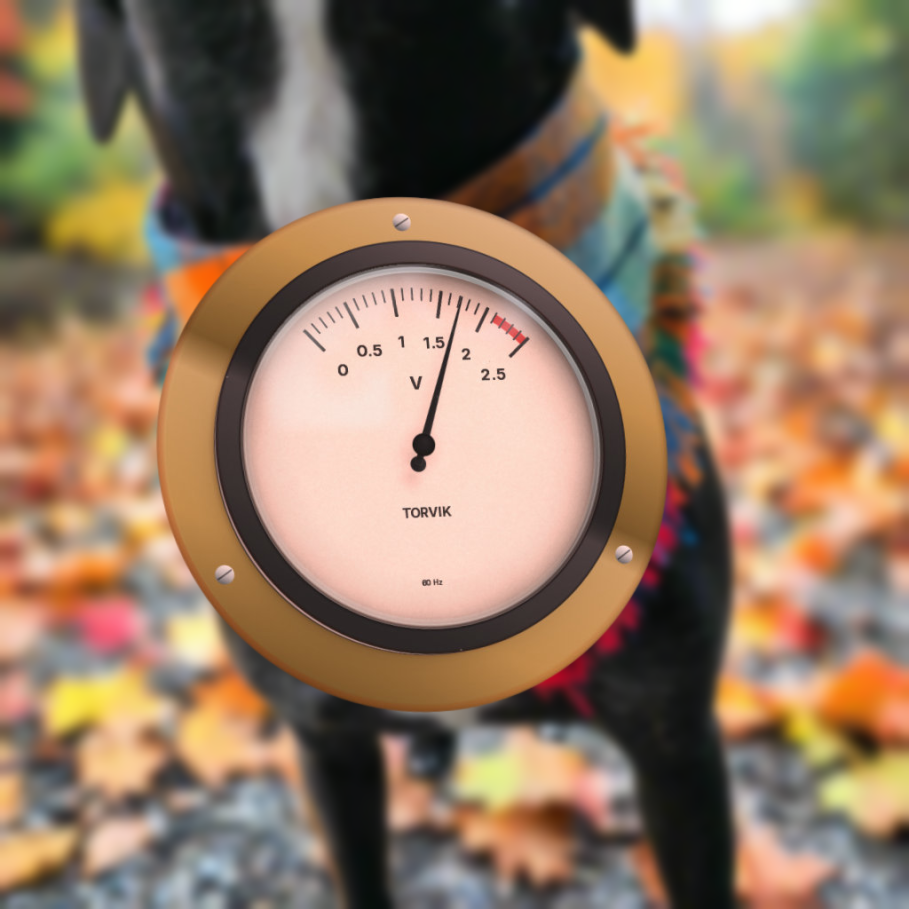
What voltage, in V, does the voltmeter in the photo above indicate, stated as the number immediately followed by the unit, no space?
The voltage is 1.7V
